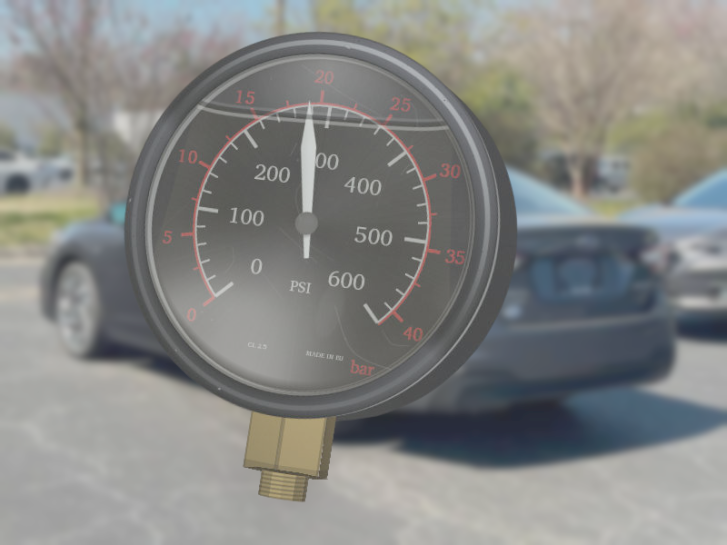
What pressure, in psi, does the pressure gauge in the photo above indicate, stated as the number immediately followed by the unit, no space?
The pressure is 280psi
